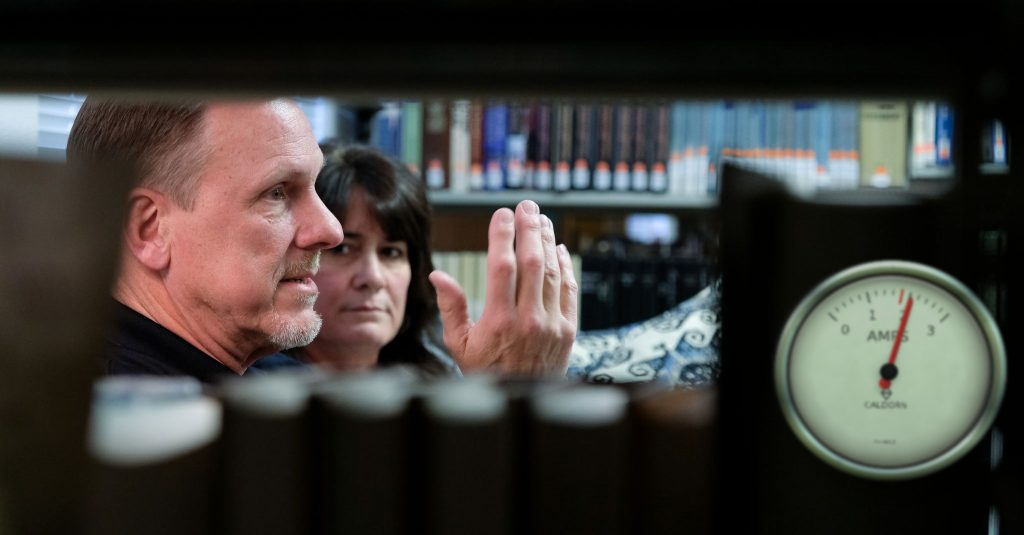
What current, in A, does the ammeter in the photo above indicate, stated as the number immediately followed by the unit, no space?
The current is 2A
